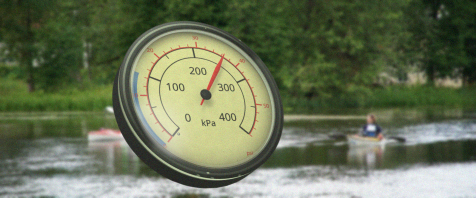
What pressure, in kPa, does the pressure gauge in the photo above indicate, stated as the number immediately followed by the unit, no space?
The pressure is 250kPa
